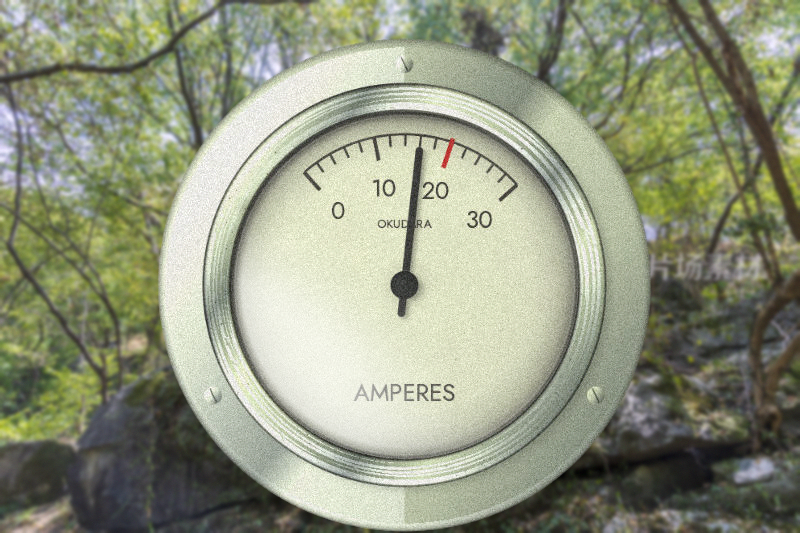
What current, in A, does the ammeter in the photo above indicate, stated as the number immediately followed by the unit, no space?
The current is 16A
